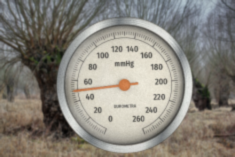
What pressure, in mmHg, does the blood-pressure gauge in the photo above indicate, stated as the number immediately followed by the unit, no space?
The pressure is 50mmHg
